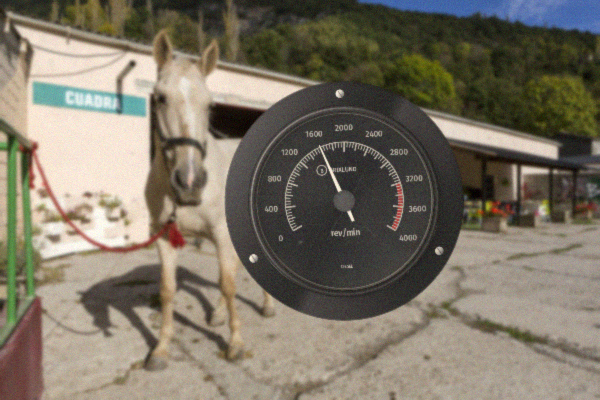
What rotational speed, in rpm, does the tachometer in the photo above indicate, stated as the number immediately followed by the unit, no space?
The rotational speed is 1600rpm
